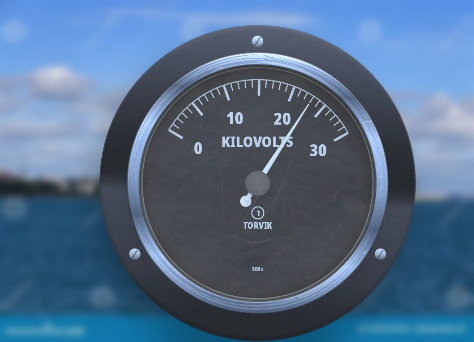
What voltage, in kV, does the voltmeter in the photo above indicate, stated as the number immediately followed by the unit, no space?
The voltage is 23kV
